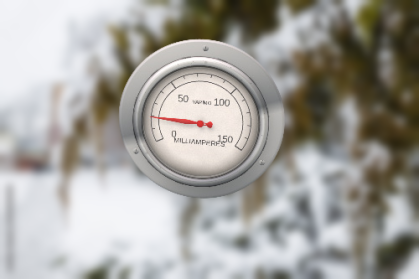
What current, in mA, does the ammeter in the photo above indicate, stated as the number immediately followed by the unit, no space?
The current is 20mA
